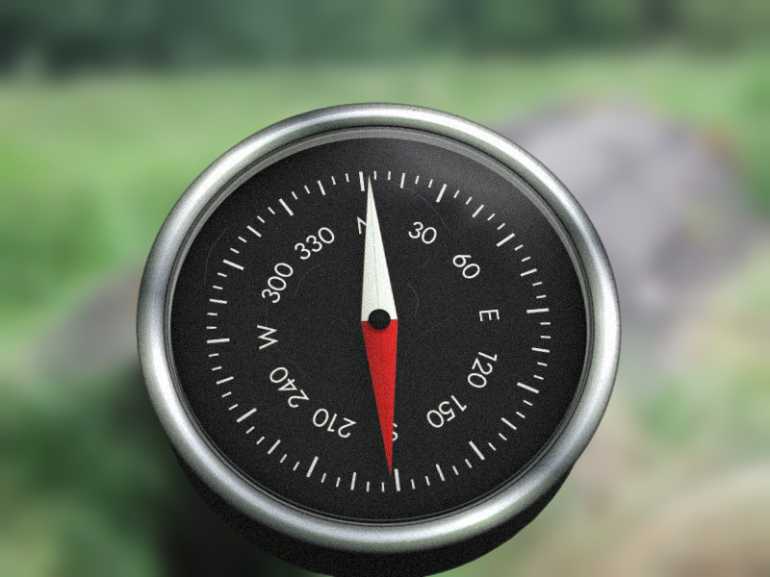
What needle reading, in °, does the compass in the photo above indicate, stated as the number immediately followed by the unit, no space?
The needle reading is 182.5°
